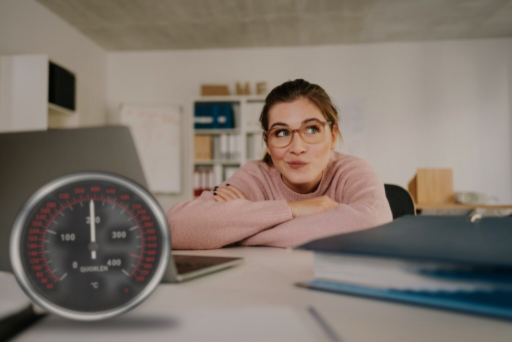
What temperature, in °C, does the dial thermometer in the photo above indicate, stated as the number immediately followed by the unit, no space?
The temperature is 200°C
